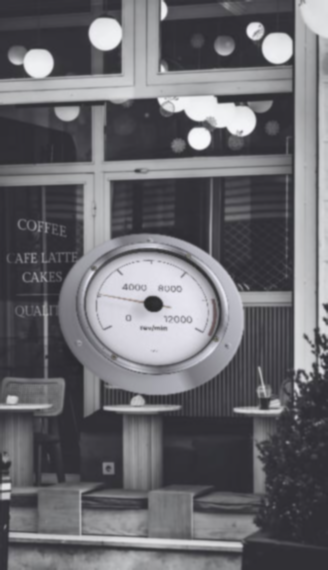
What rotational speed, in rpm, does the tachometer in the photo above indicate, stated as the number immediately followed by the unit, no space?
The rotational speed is 2000rpm
